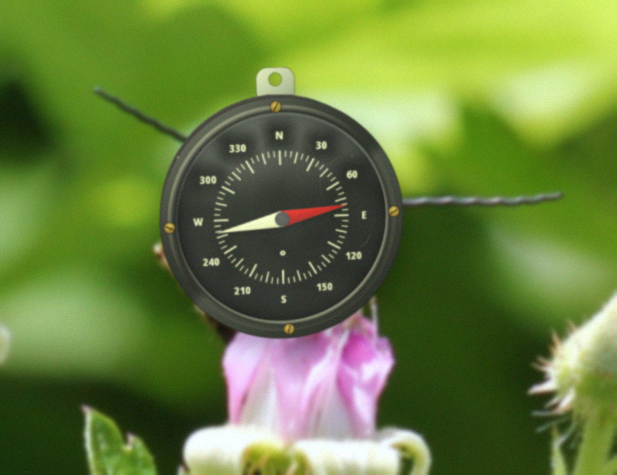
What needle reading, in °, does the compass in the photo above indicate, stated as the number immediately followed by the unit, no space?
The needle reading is 80°
